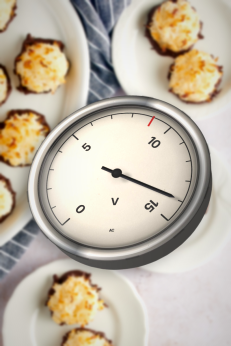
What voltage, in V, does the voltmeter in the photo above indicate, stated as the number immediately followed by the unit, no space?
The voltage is 14V
